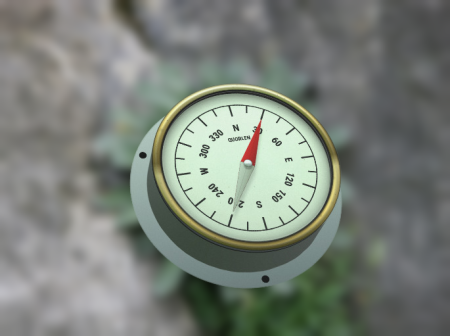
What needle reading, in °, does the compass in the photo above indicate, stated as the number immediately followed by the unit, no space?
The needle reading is 30°
